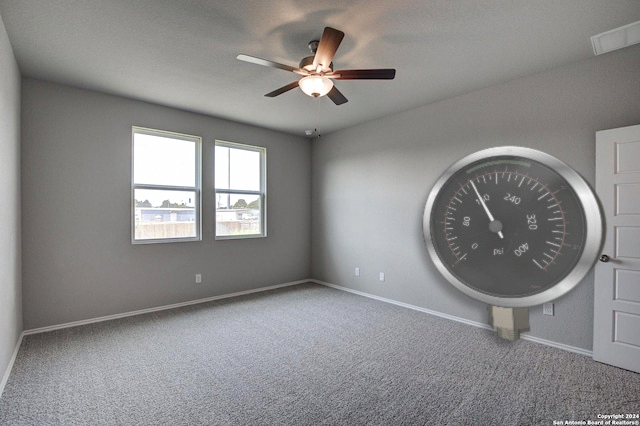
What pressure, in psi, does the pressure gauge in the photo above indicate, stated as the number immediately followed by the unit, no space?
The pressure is 160psi
